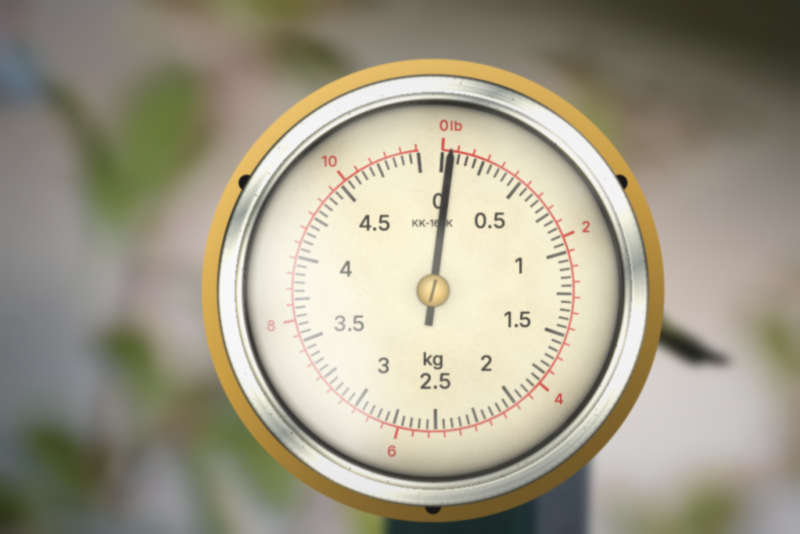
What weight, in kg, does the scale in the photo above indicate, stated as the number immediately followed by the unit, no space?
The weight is 0.05kg
